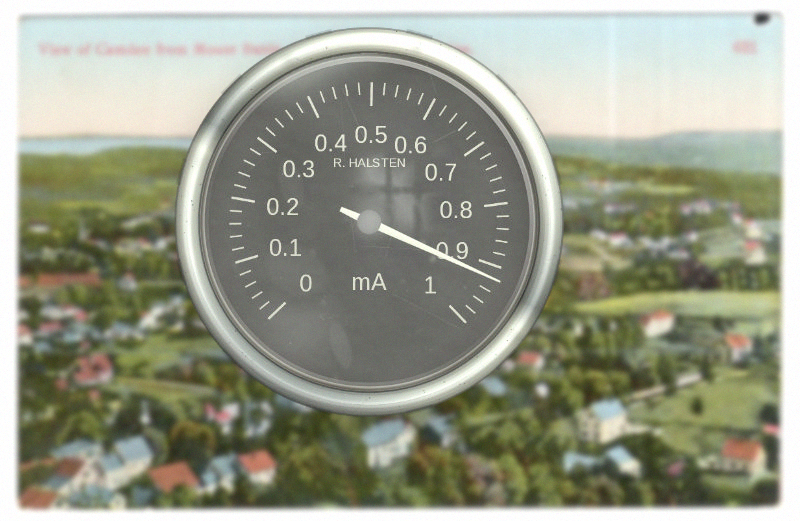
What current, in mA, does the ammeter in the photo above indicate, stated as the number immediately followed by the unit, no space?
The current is 0.92mA
